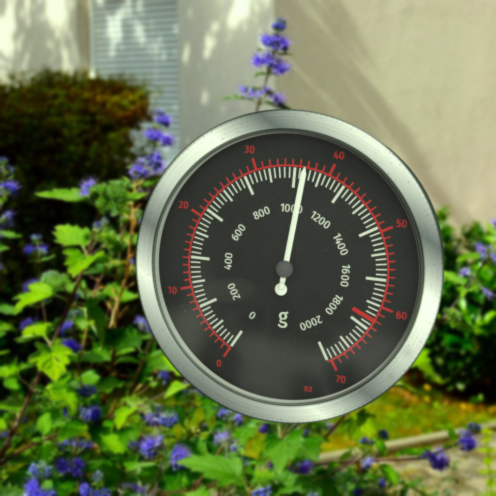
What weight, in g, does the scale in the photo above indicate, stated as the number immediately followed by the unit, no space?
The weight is 1040g
